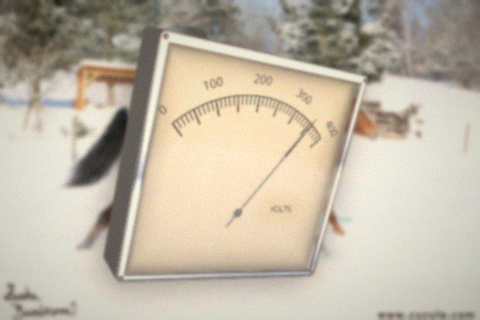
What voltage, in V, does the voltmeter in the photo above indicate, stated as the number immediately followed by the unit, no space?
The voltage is 350V
